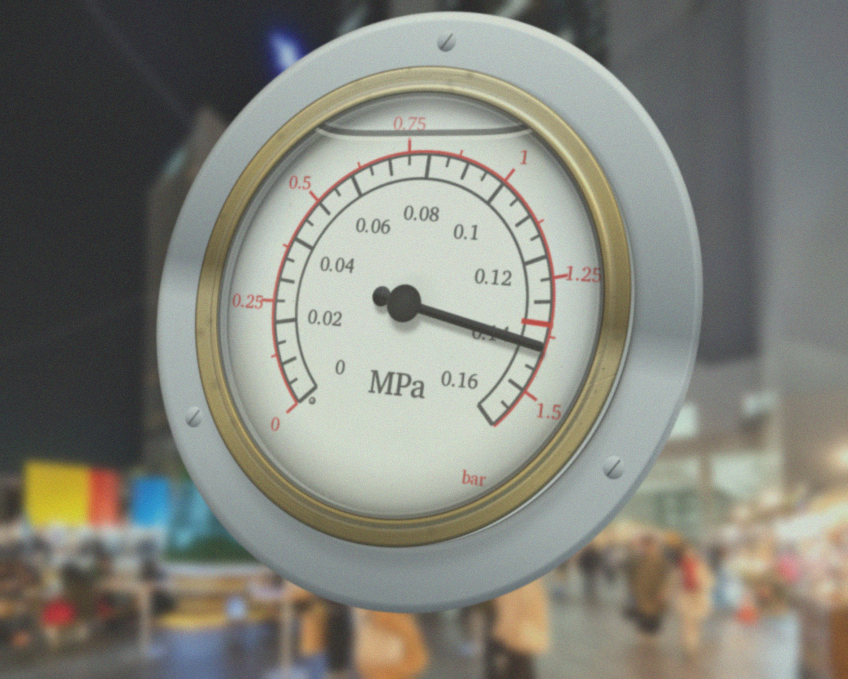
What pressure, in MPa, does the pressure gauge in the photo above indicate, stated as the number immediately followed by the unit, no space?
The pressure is 0.14MPa
